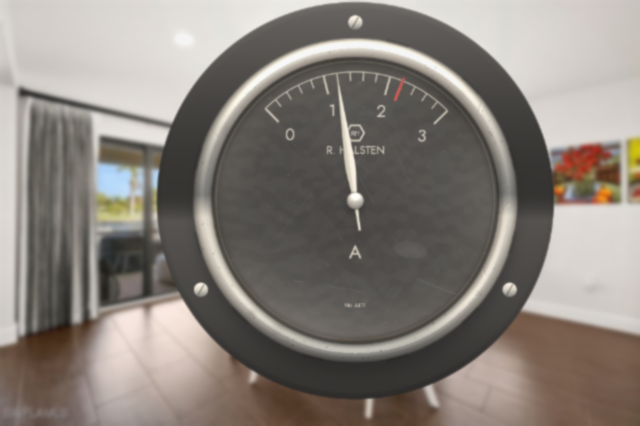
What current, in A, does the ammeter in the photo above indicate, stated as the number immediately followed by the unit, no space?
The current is 1.2A
